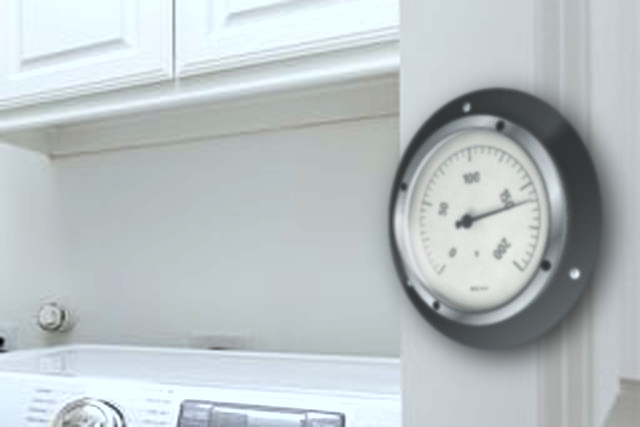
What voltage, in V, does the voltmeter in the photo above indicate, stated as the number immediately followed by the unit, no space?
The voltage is 160V
